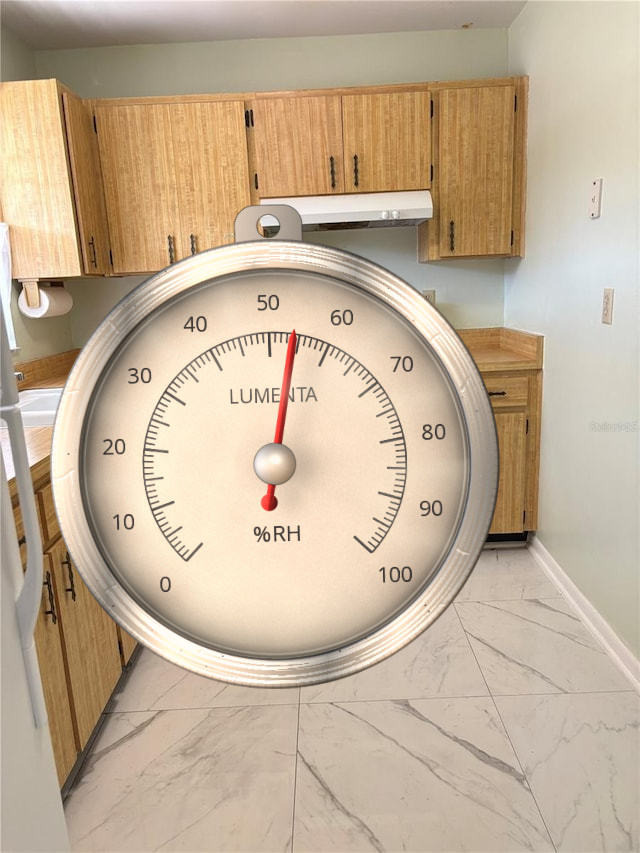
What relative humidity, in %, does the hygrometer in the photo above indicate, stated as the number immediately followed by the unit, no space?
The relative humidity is 54%
